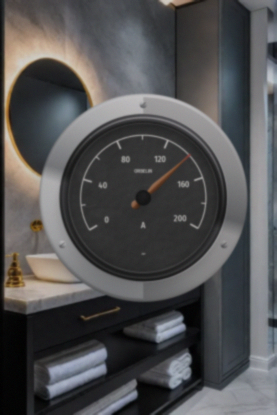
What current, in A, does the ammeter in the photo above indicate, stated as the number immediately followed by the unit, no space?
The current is 140A
